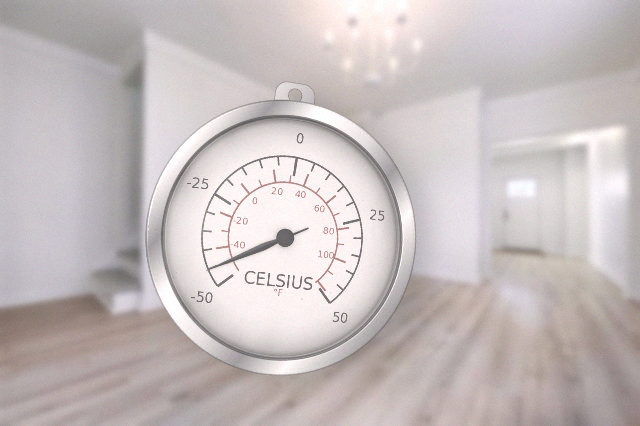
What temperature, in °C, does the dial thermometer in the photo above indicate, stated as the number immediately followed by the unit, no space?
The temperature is -45°C
